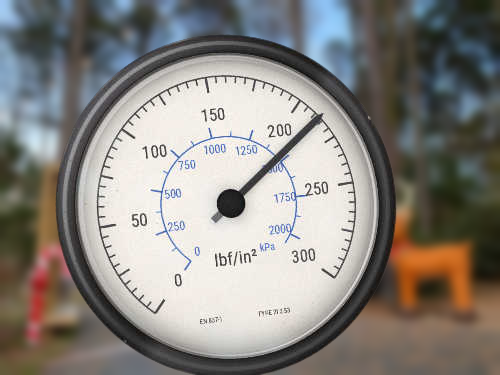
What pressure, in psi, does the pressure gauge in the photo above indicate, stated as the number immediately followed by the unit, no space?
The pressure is 212.5psi
